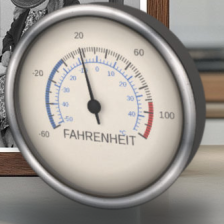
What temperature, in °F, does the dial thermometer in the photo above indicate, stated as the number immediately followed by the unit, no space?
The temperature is 20°F
